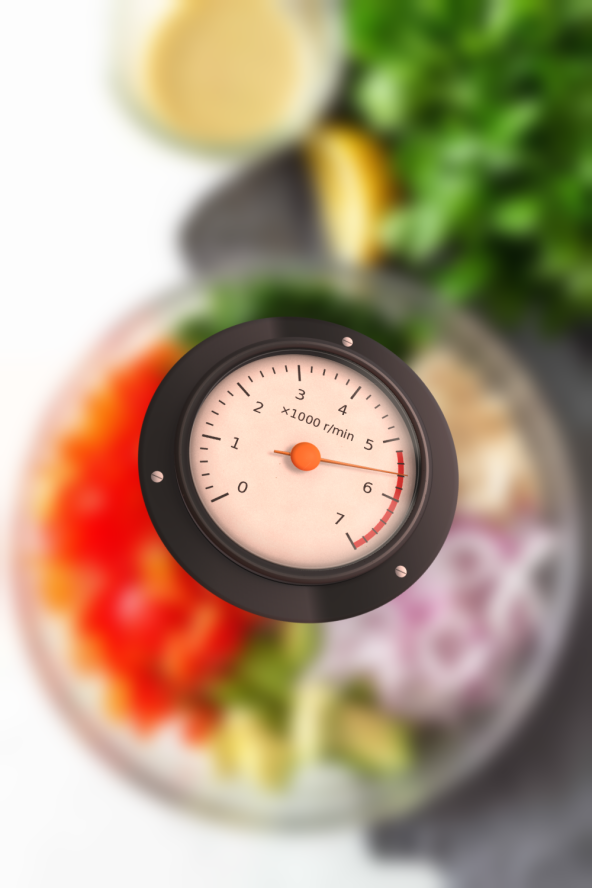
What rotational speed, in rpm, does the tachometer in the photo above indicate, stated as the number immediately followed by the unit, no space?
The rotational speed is 5600rpm
